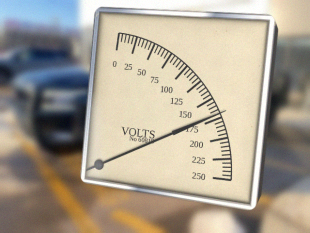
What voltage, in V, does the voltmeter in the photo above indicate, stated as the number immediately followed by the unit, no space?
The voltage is 170V
